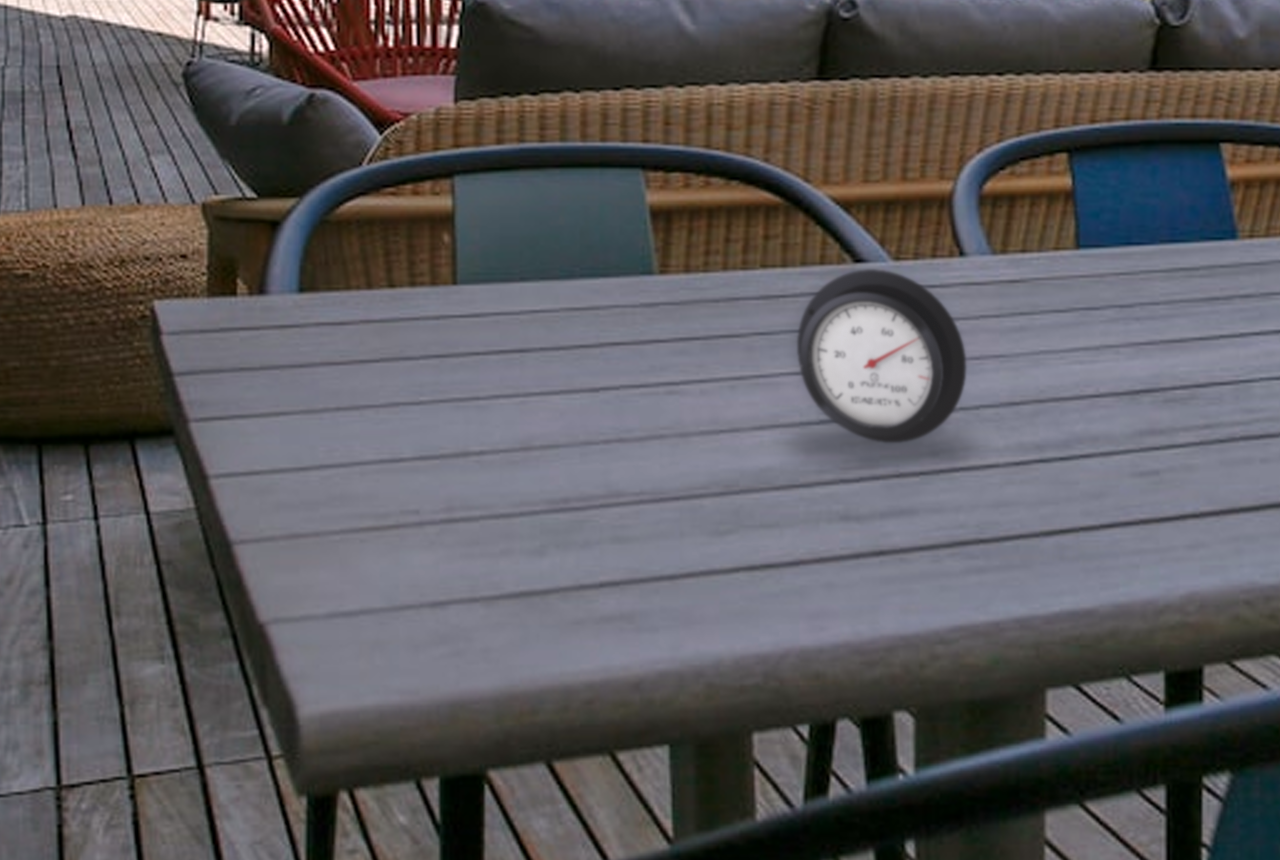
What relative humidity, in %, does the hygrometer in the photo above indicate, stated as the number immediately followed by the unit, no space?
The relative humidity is 72%
